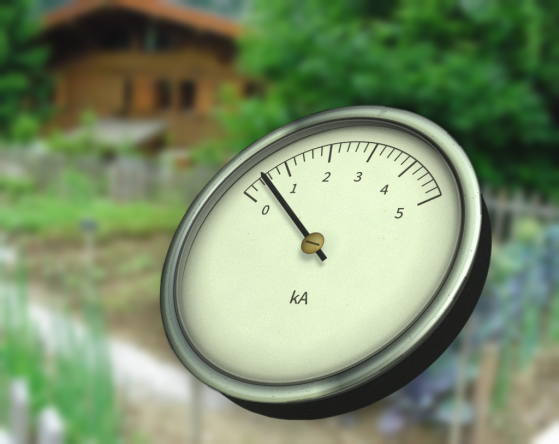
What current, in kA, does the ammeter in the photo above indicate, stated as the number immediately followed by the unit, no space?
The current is 0.5kA
